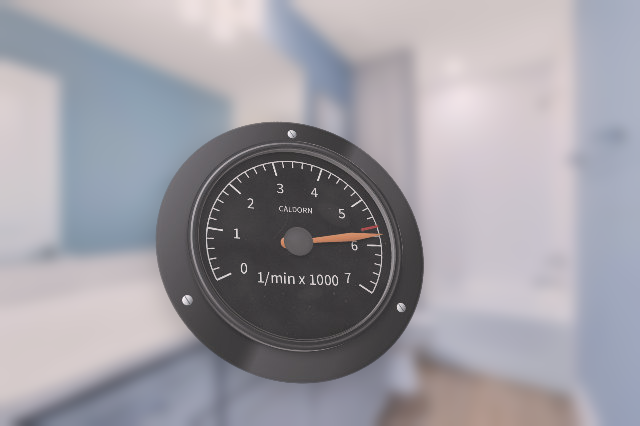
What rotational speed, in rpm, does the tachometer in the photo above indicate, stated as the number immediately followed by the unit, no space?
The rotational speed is 5800rpm
